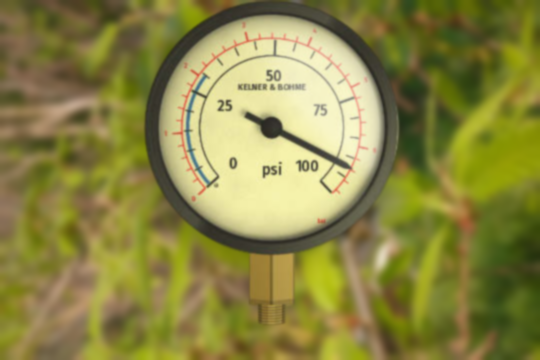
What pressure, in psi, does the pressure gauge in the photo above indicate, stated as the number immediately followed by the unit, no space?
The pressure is 92.5psi
